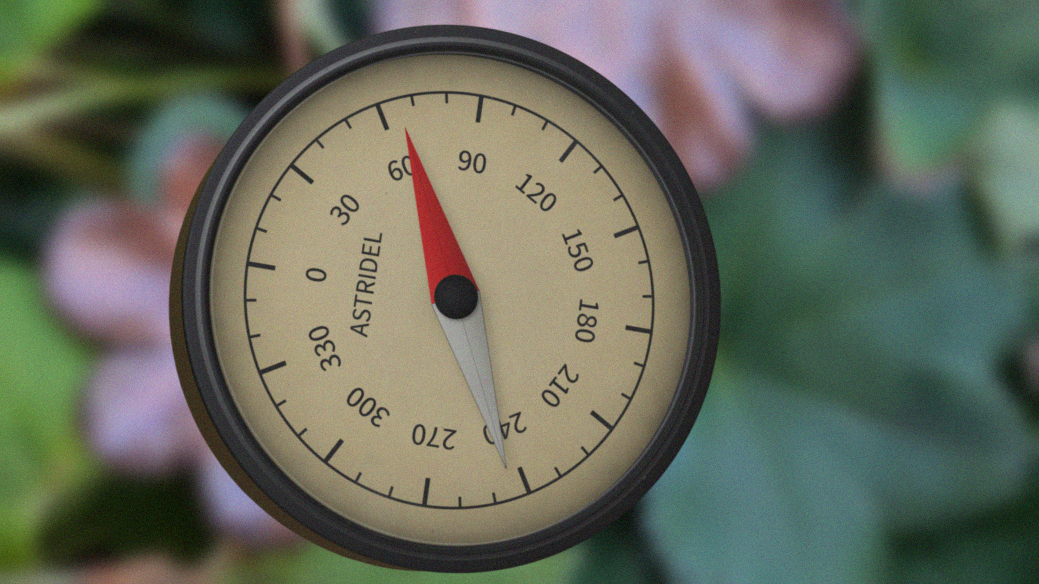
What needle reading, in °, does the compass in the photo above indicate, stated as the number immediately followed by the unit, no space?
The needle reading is 65°
